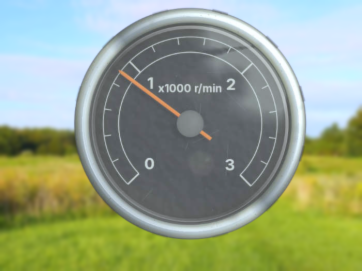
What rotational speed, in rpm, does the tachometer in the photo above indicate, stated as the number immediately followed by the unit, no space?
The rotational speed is 900rpm
